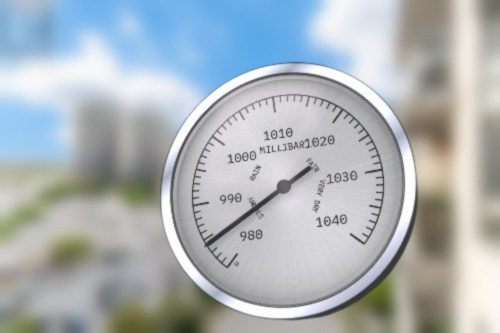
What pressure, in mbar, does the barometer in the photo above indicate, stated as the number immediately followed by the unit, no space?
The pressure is 984mbar
